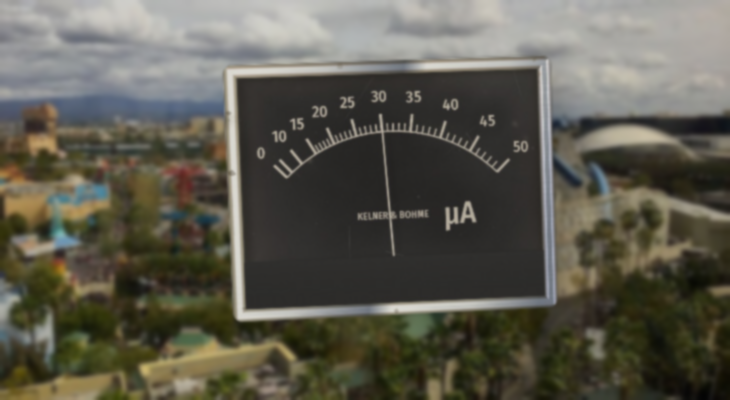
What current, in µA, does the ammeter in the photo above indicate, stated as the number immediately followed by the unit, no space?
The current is 30µA
